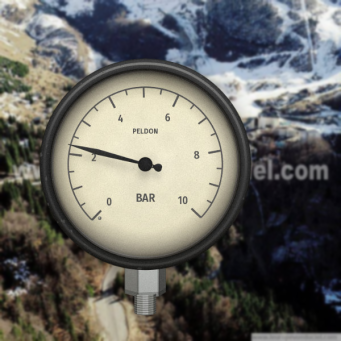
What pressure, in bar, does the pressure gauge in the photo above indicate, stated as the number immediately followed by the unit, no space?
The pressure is 2.25bar
